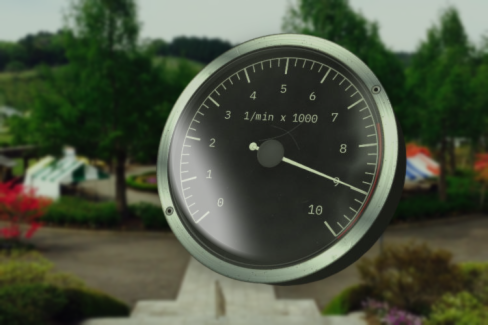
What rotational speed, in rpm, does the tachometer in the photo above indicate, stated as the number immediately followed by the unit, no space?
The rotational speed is 9000rpm
